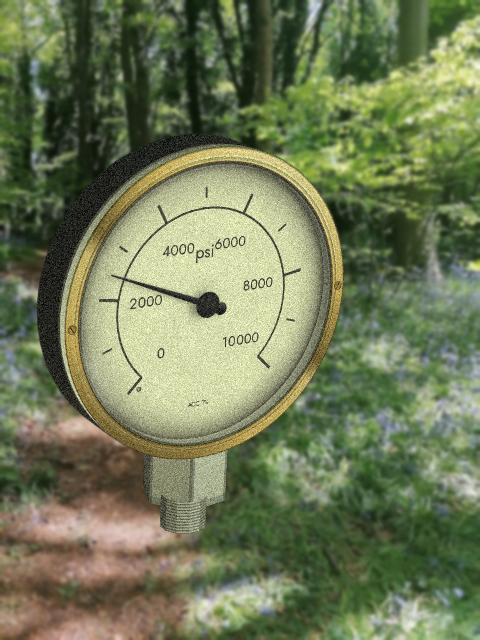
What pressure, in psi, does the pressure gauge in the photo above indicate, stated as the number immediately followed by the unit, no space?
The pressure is 2500psi
